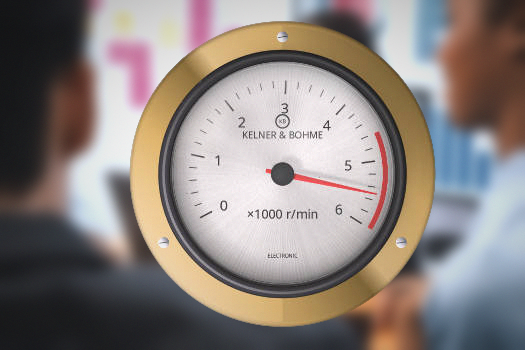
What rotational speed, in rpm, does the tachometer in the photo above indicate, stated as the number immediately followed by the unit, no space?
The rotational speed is 5500rpm
